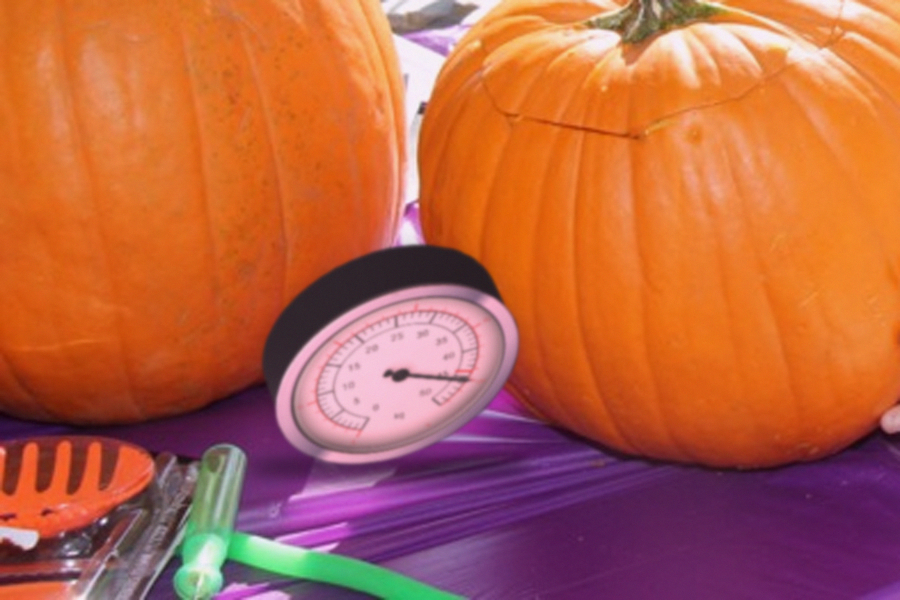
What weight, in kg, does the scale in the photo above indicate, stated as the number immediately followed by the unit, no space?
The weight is 45kg
